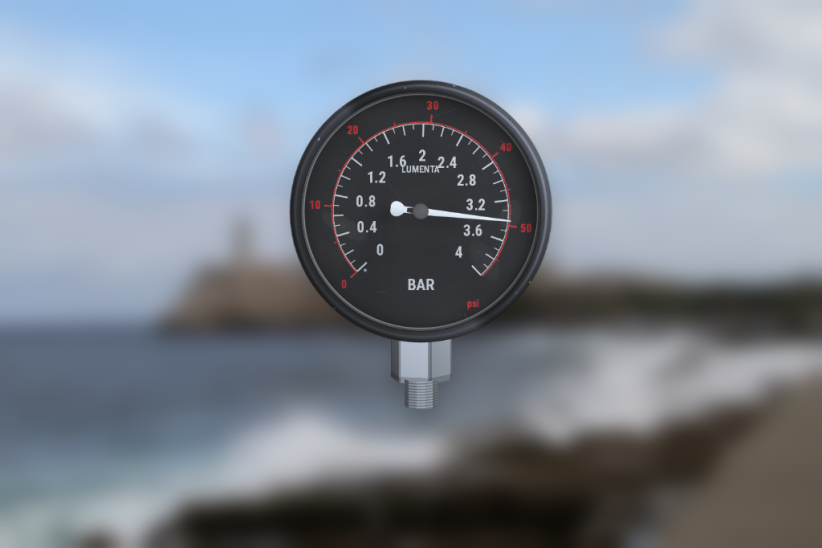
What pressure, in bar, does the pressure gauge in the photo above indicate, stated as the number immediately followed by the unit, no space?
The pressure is 3.4bar
